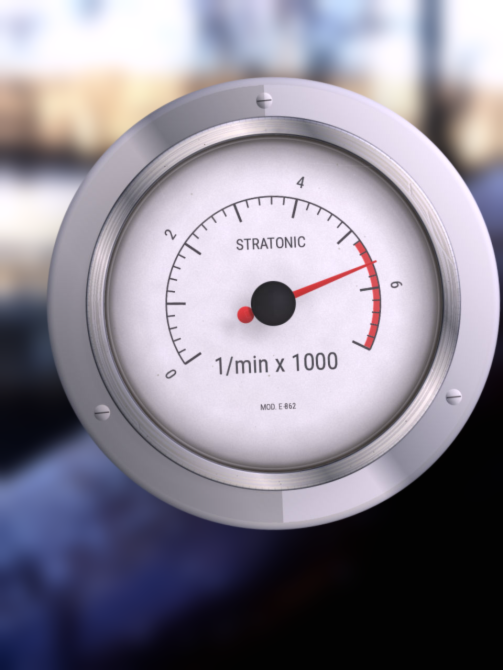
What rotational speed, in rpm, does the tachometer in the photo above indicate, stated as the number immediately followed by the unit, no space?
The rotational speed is 5600rpm
